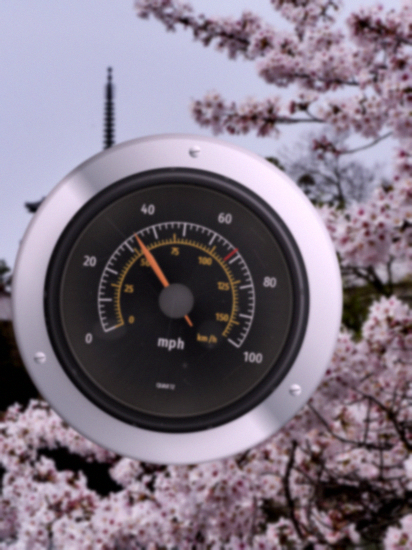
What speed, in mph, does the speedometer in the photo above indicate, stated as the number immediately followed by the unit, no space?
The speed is 34mph
